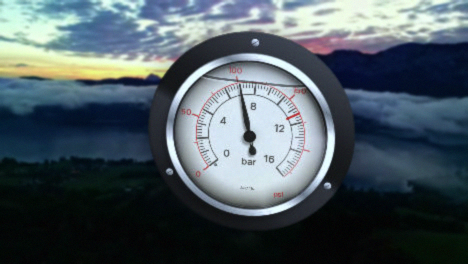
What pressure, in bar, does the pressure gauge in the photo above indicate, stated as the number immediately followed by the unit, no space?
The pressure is 7bar
